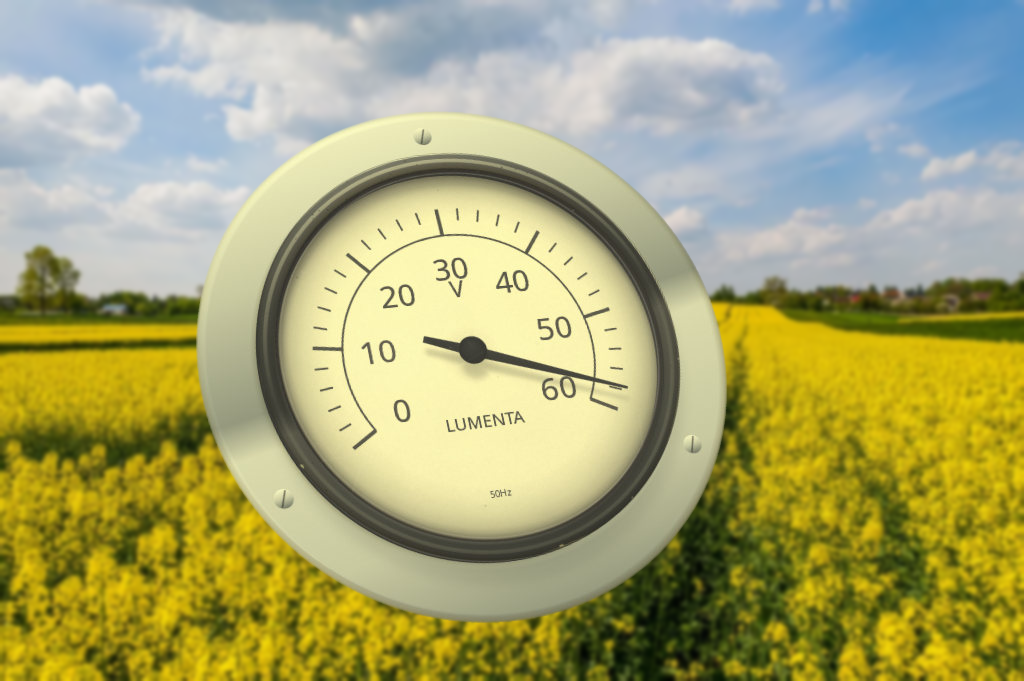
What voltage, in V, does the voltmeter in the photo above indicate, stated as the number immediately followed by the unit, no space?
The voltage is 58V
